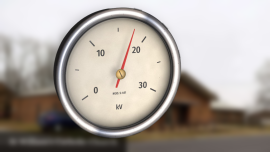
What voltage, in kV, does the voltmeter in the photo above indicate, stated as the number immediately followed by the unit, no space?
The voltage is 17.5kV
